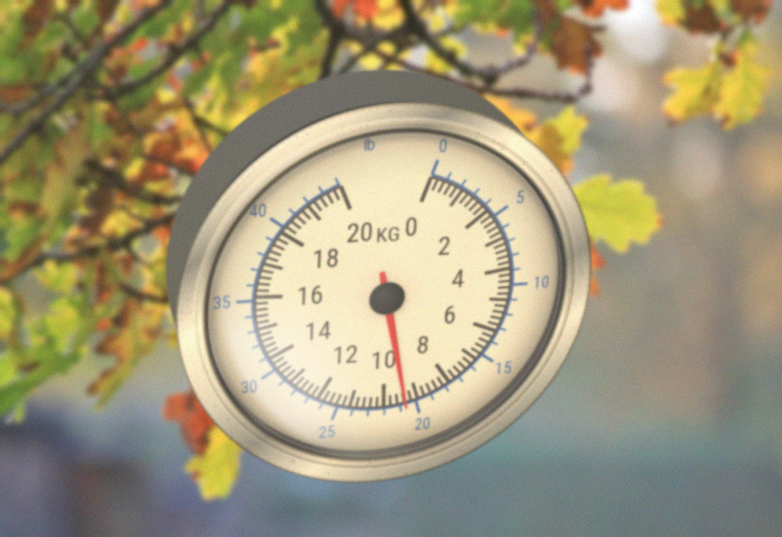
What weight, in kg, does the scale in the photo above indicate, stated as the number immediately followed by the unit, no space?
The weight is 9.4kg
